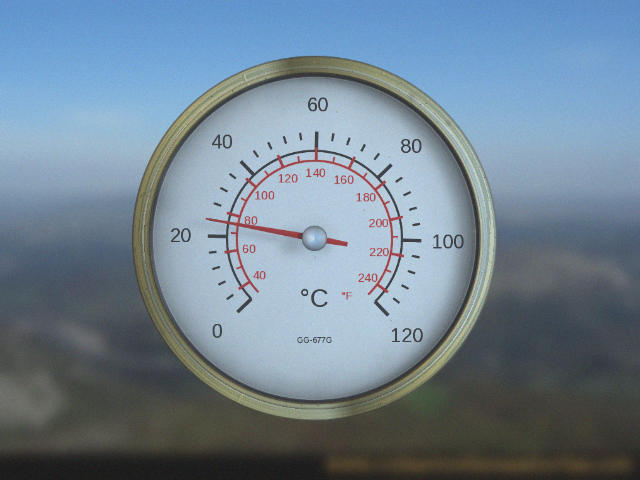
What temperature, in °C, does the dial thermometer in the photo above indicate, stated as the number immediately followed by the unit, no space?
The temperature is 24°C
